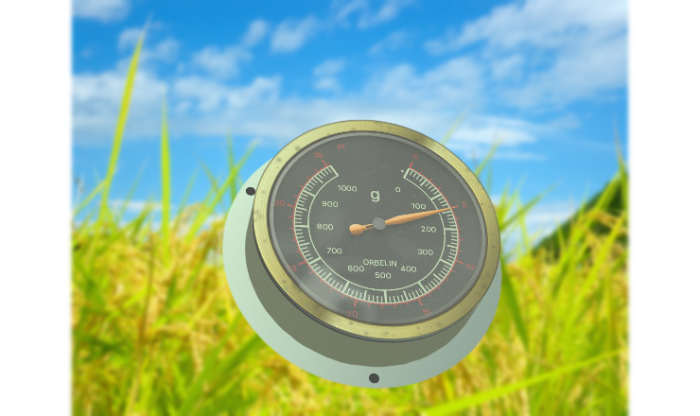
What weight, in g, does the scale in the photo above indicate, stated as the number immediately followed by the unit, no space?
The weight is 150g
